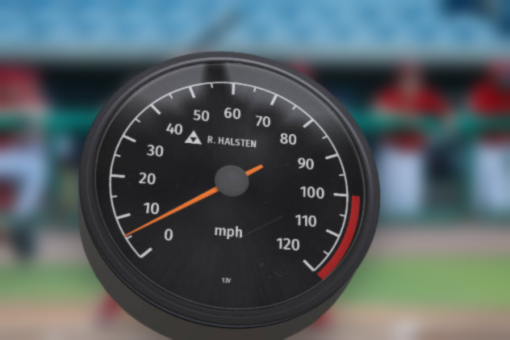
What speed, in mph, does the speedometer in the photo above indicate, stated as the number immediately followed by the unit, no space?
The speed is 5mph
